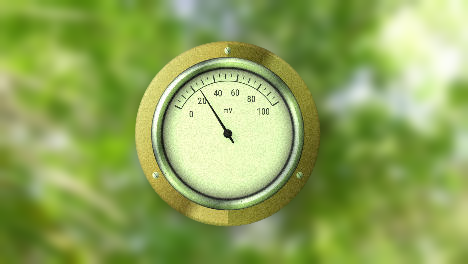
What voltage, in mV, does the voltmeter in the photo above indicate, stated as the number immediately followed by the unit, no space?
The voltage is 25mV
